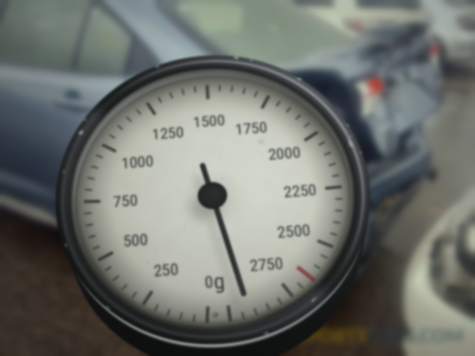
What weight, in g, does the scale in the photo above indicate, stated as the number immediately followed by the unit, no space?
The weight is 2925g
